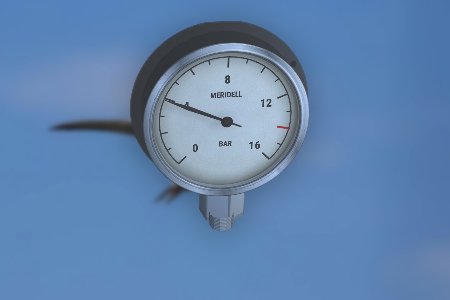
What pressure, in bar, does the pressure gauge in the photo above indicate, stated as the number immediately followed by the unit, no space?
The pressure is 4bar
